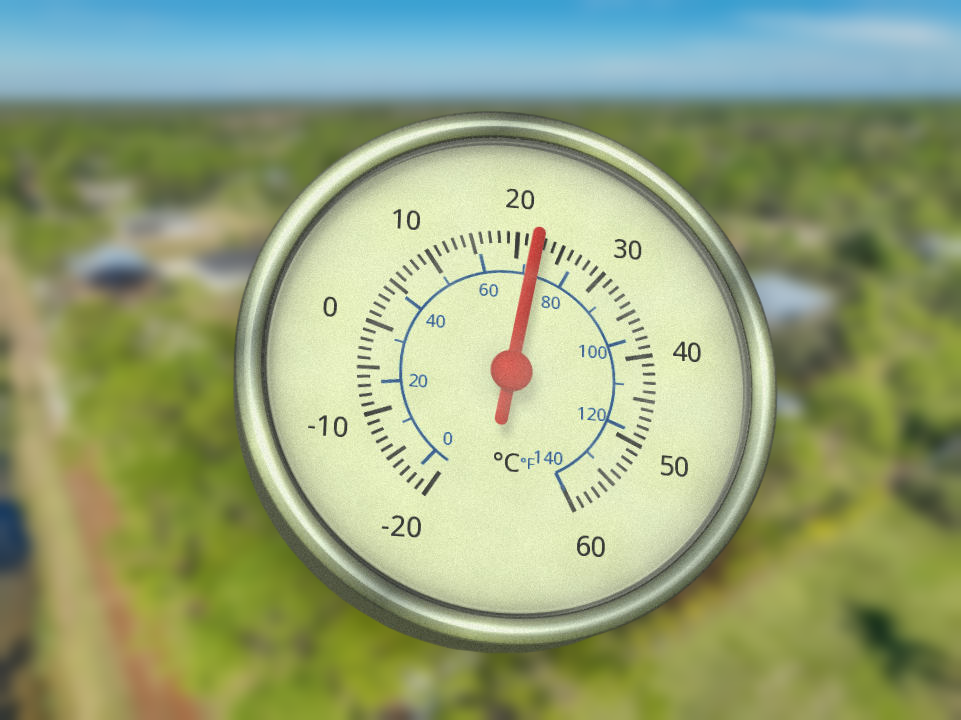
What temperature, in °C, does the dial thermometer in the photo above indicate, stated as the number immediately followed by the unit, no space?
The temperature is 22°C
